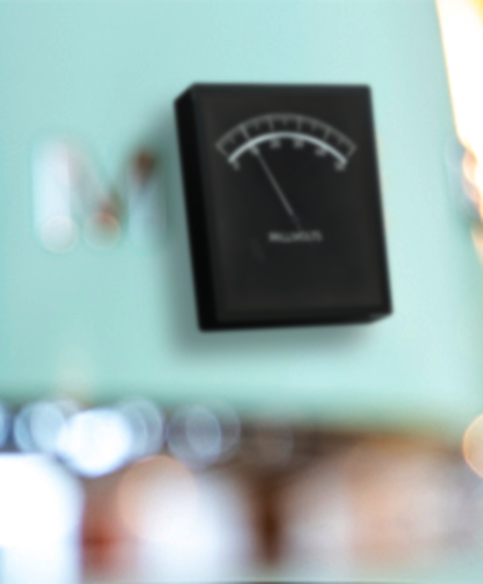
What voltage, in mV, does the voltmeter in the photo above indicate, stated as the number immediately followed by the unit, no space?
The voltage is 10mV
